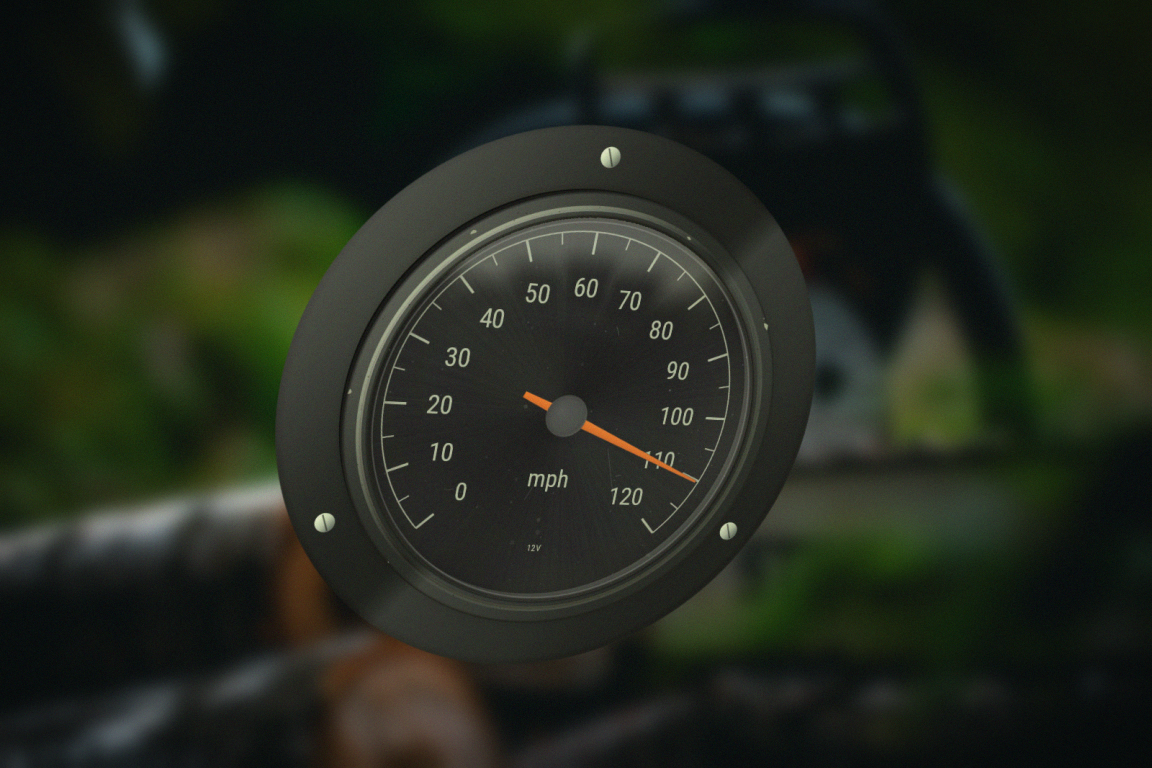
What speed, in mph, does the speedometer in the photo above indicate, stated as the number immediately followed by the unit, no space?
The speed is 110mph
